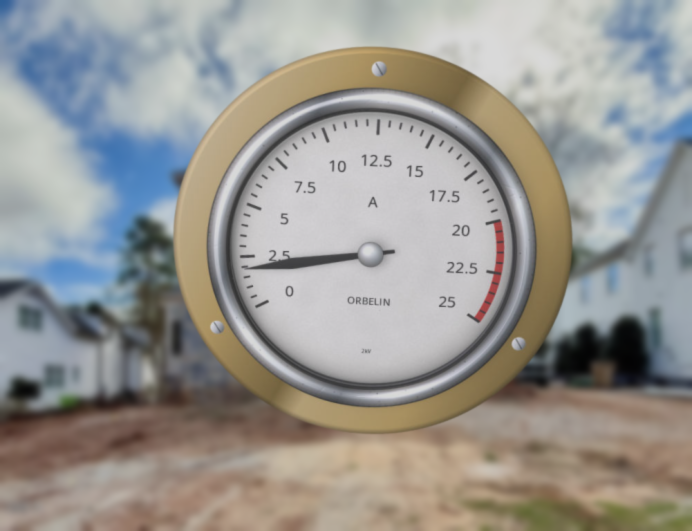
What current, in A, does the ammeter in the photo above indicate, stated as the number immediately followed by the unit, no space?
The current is 2A
